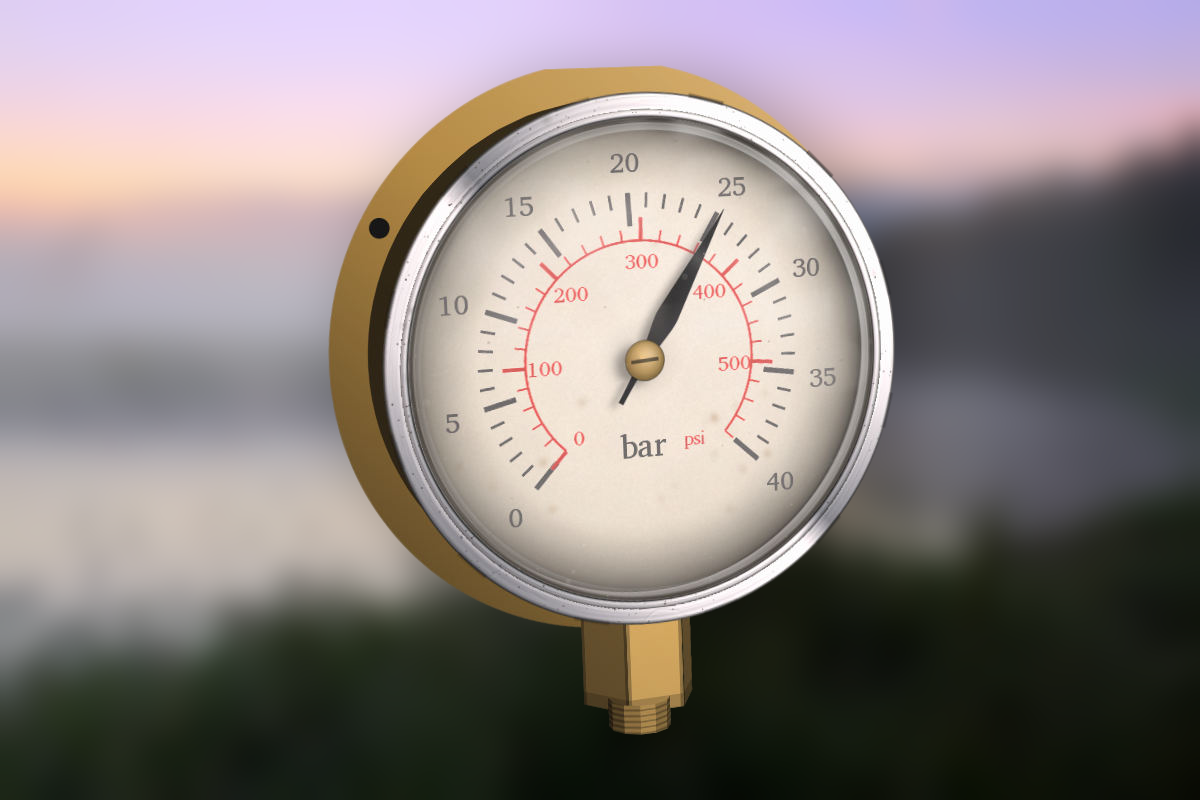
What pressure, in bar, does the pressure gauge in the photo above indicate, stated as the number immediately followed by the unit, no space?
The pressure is 25bar
